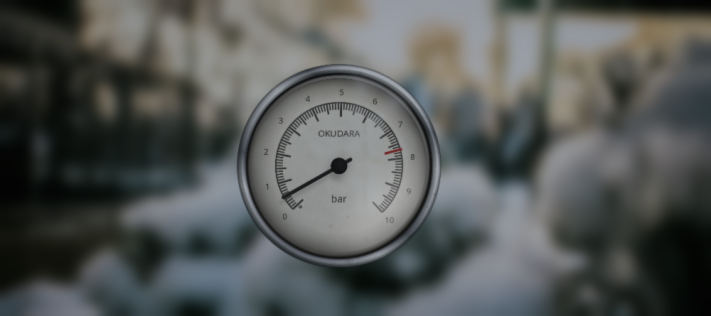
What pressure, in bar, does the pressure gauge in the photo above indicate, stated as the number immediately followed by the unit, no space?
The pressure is 0.5bar
